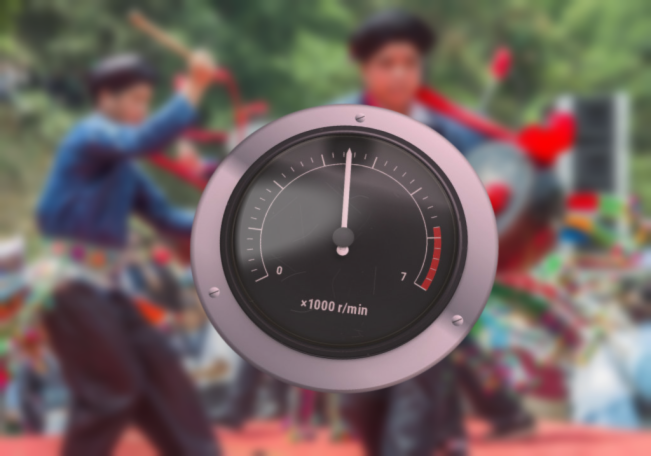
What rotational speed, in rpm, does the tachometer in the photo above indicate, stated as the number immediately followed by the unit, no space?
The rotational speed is 3500rpm
